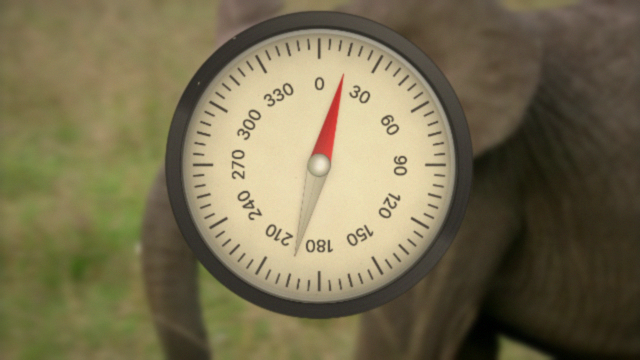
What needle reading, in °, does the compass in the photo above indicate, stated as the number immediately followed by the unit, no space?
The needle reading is 15°
